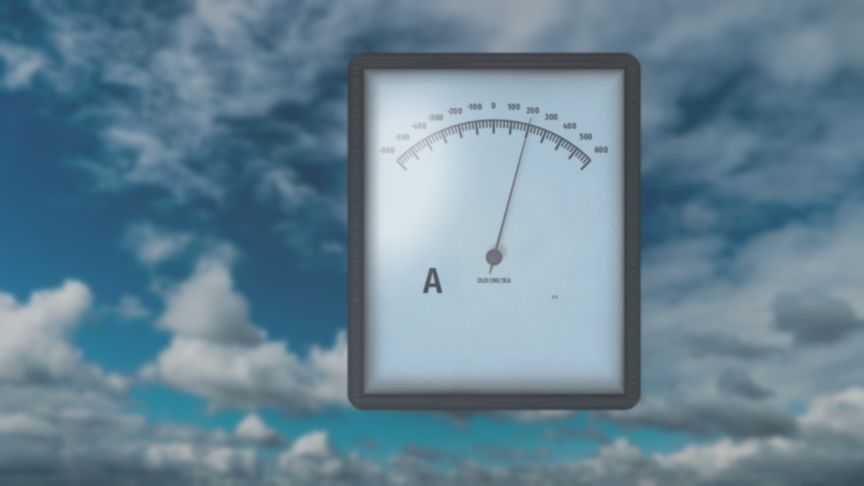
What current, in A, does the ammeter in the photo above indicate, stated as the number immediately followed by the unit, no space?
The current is 200A
